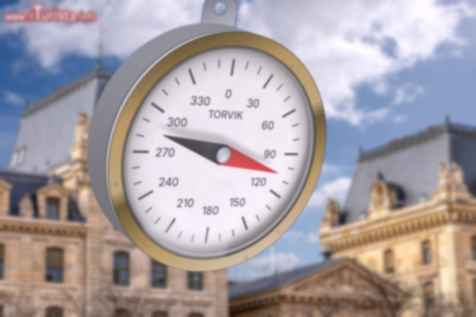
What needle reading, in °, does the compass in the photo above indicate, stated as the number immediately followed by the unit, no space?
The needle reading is 105°
